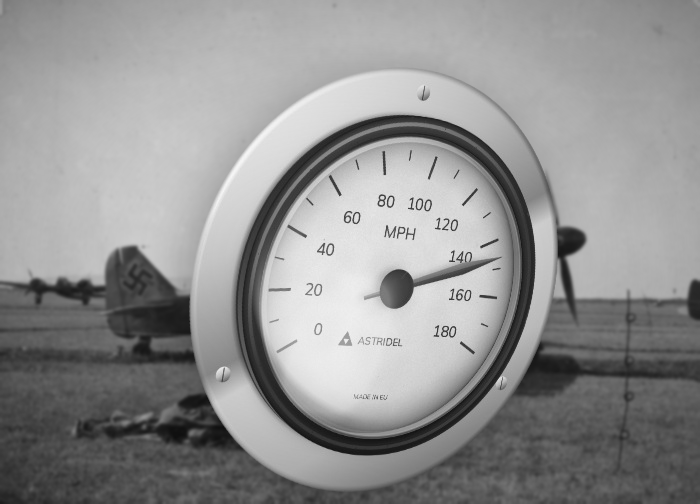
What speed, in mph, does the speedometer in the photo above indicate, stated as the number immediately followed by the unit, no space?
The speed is 145mph
